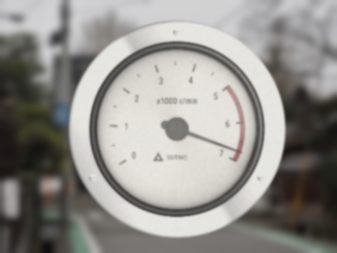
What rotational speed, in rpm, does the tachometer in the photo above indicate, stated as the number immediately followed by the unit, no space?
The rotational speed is 6750rpm
